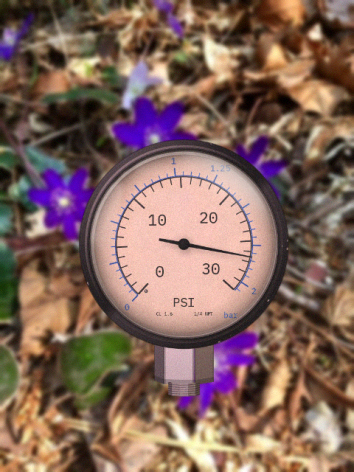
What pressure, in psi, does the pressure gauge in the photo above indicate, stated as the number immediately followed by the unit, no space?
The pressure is 26.5psi
